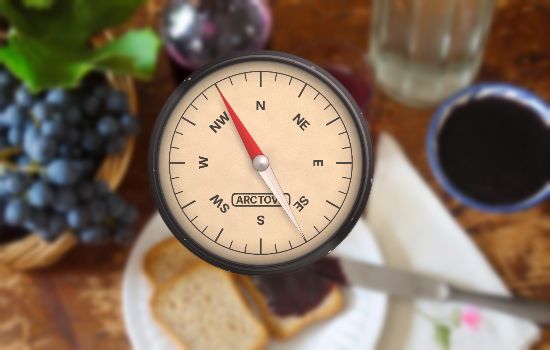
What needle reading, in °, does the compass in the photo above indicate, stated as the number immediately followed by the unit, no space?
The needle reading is 330°
